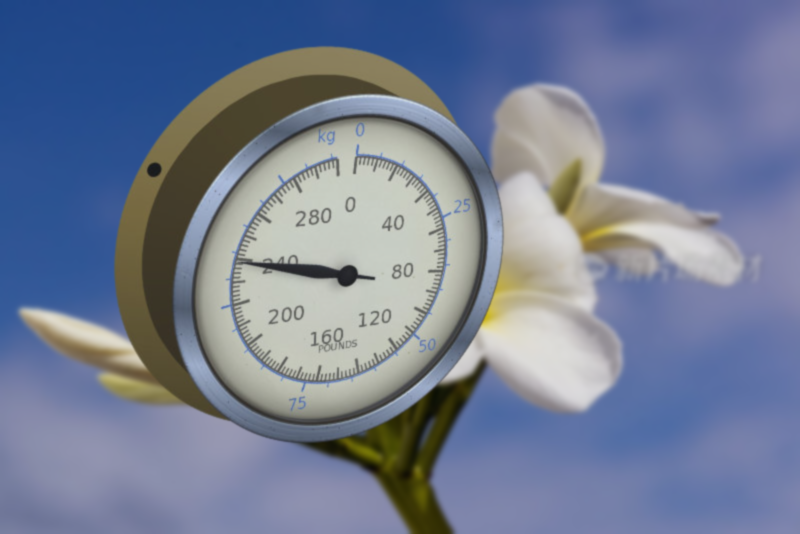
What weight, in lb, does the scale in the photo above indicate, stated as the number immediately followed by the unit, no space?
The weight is 240lb
